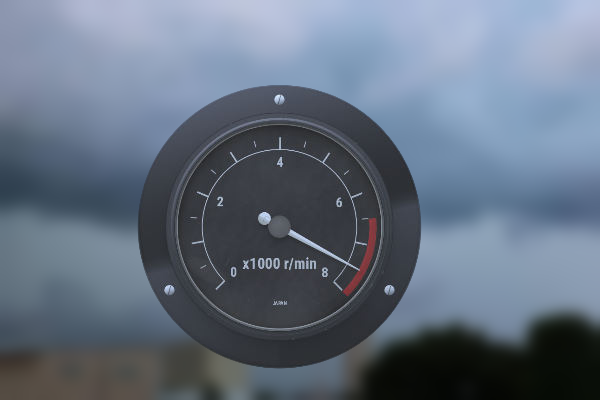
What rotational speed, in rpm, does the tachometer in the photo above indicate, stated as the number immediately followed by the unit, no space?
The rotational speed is 7500rpm
